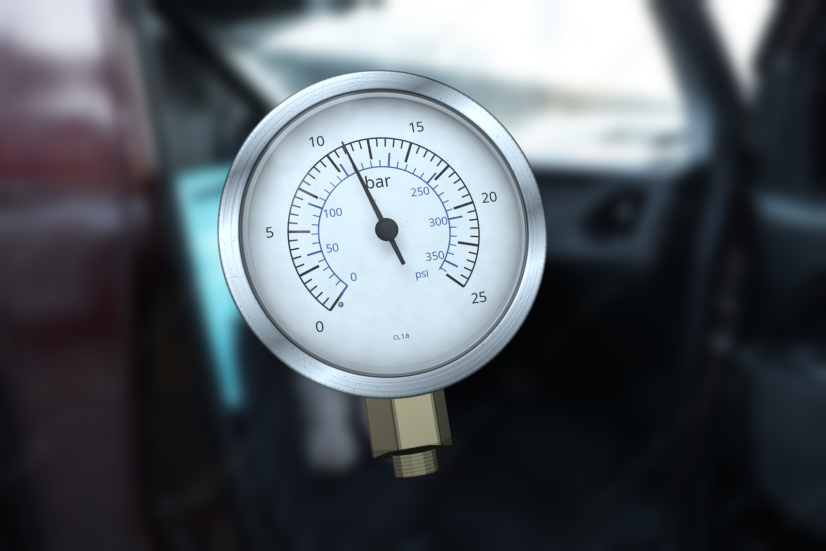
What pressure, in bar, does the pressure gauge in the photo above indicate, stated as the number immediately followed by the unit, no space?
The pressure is 11bar
